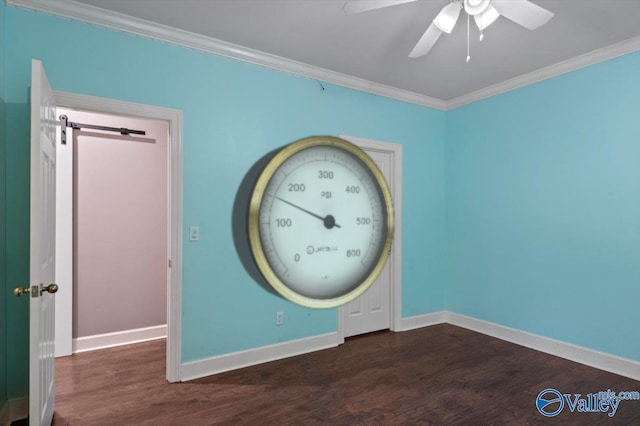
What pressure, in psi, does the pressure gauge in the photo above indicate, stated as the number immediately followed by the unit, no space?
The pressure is 150psi
